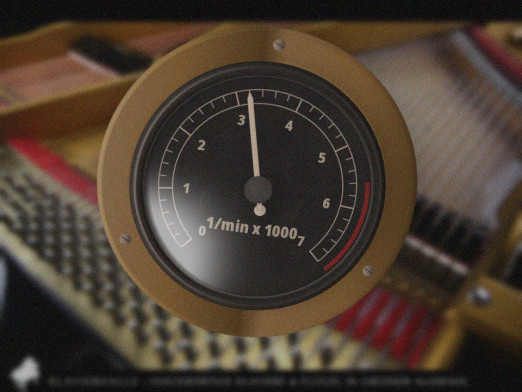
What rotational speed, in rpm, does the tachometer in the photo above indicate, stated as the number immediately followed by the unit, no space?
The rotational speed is 3200rpm
